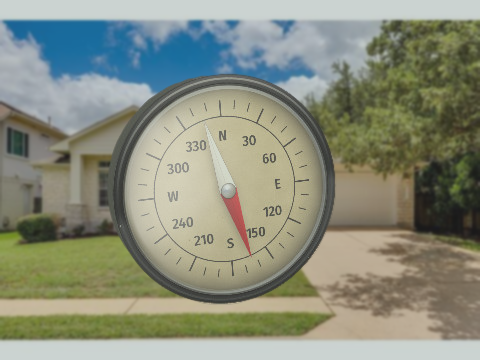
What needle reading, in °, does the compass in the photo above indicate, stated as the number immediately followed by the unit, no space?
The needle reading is 165°
